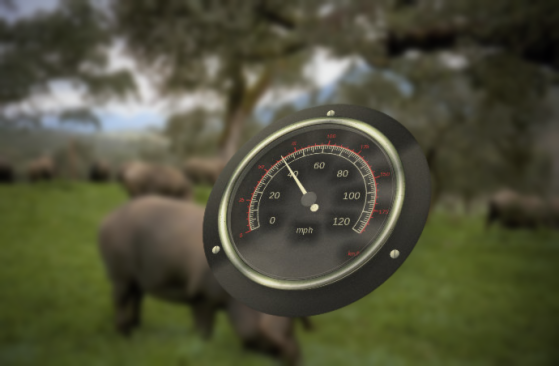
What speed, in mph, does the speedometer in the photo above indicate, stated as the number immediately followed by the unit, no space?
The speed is 40mph
